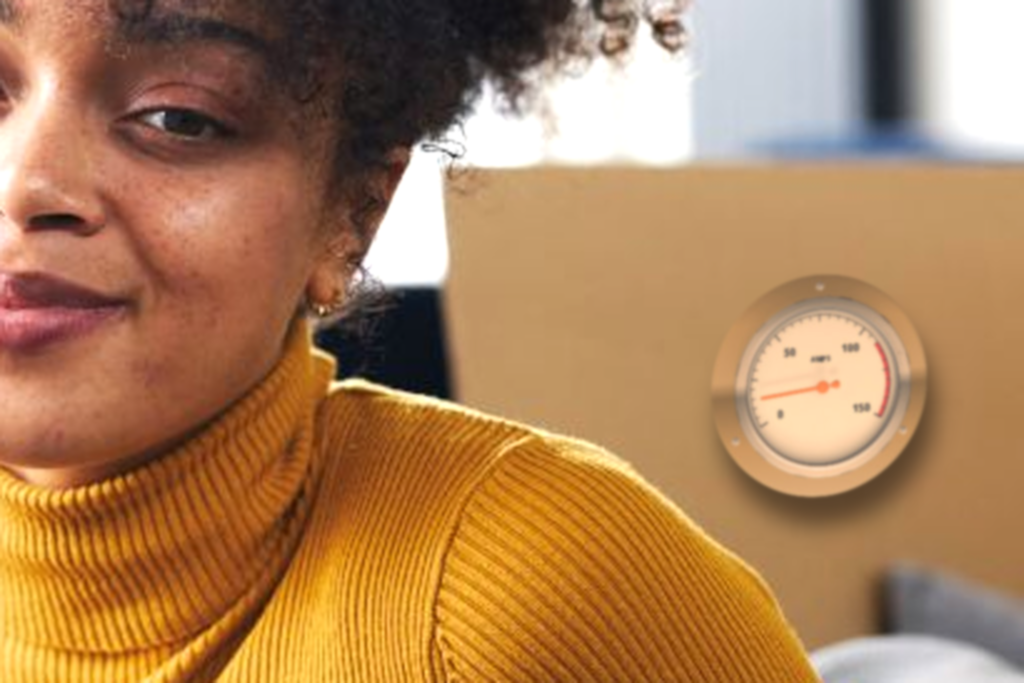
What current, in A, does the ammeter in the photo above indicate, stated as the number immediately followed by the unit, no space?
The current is 15A
